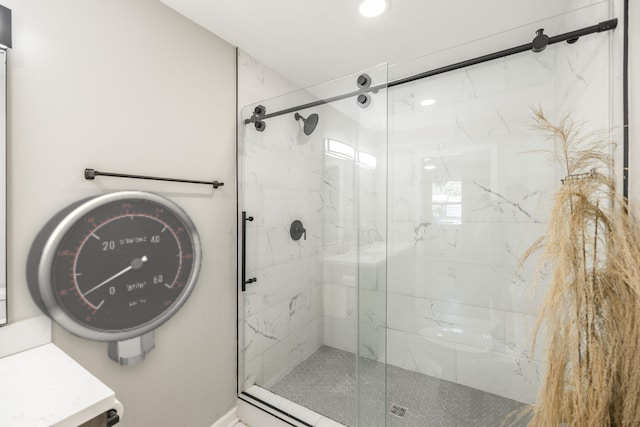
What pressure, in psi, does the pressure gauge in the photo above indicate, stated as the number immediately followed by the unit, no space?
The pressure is 5psi
